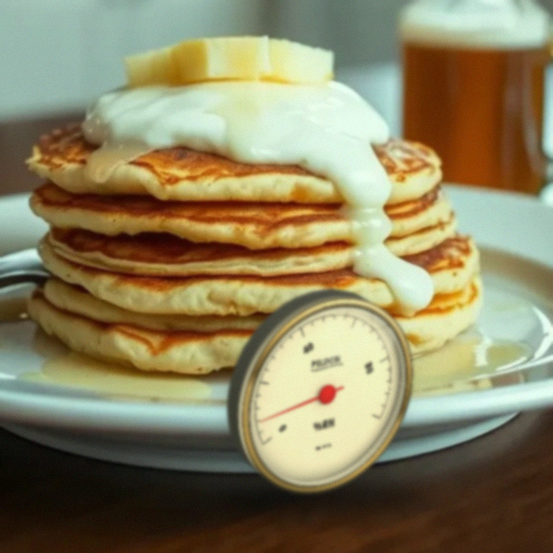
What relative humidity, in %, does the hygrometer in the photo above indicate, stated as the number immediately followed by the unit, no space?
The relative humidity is 8%
